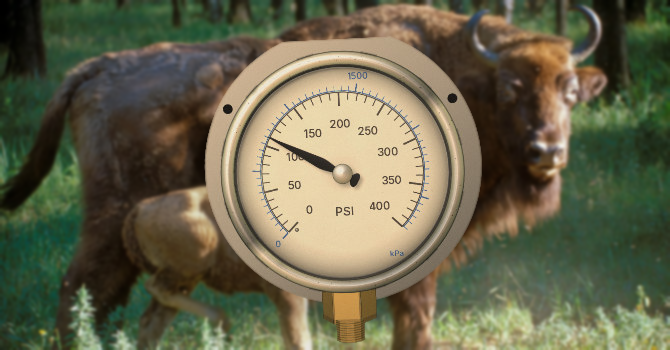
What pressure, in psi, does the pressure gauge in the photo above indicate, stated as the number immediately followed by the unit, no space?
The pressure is 110psi
